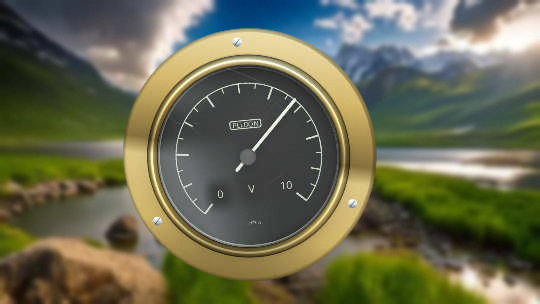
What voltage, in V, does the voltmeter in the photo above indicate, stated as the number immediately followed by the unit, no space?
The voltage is 6.75V
